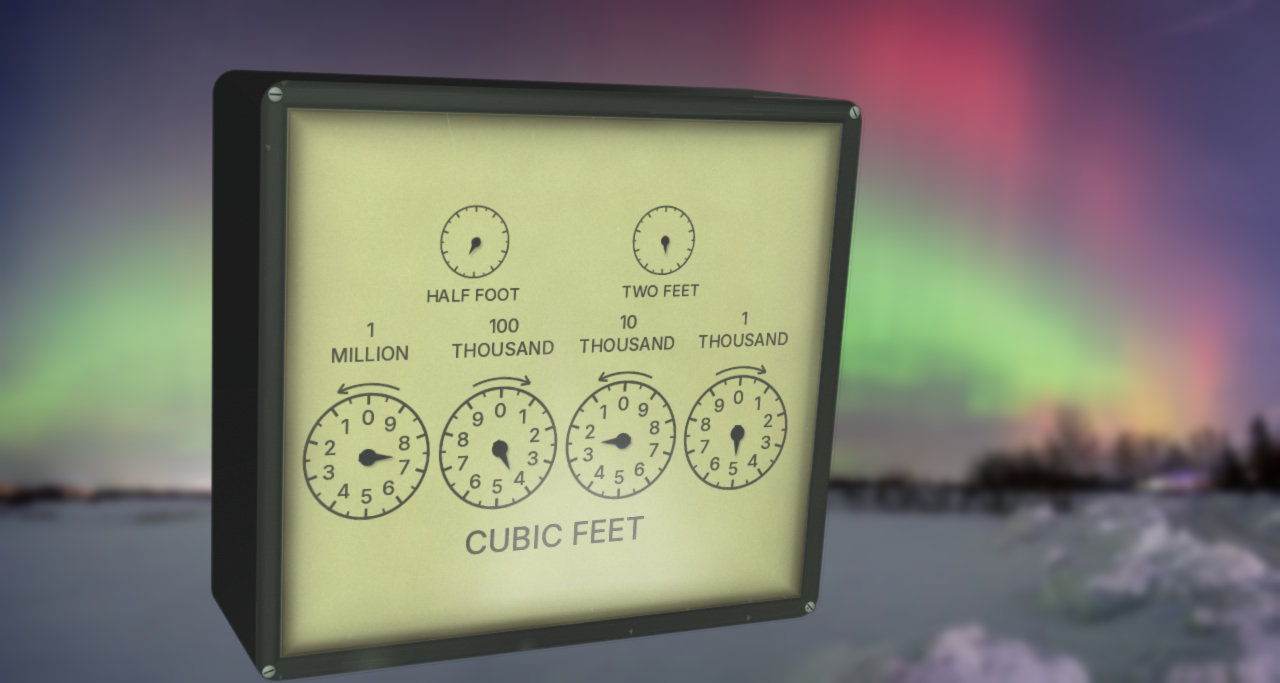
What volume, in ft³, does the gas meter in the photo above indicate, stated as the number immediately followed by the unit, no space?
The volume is 742500ft³
